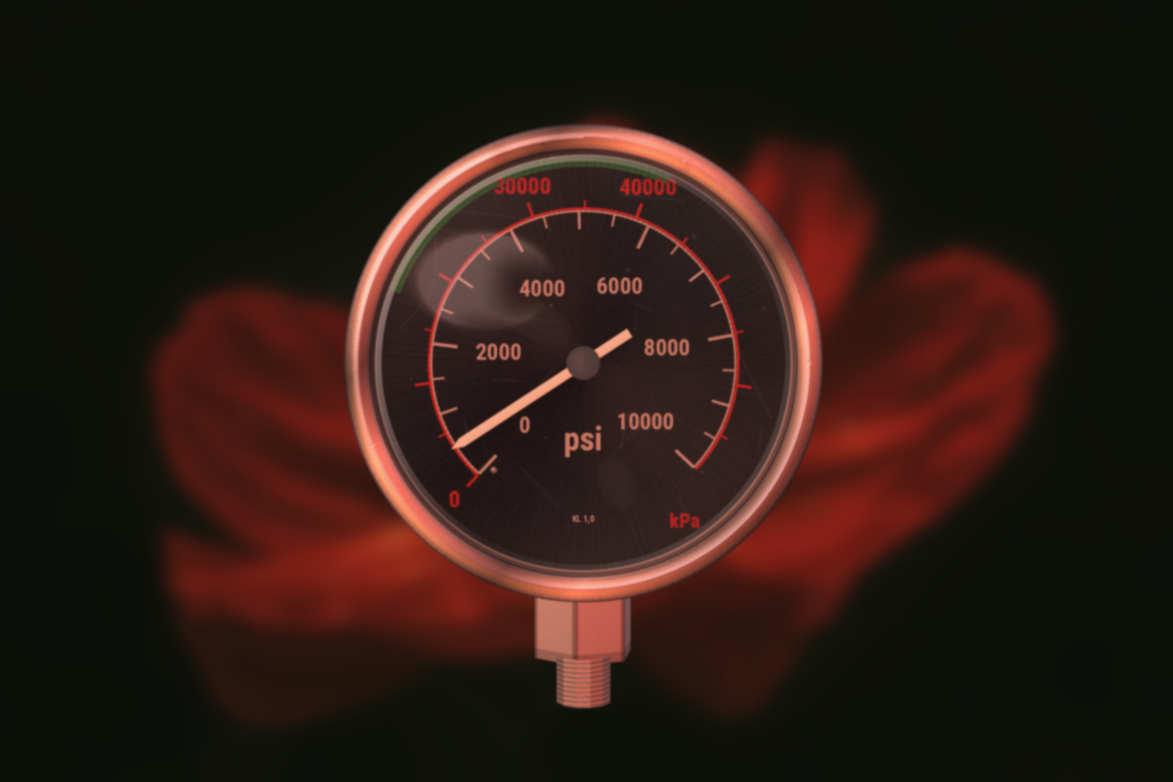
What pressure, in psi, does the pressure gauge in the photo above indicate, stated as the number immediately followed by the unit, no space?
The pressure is 500psi
